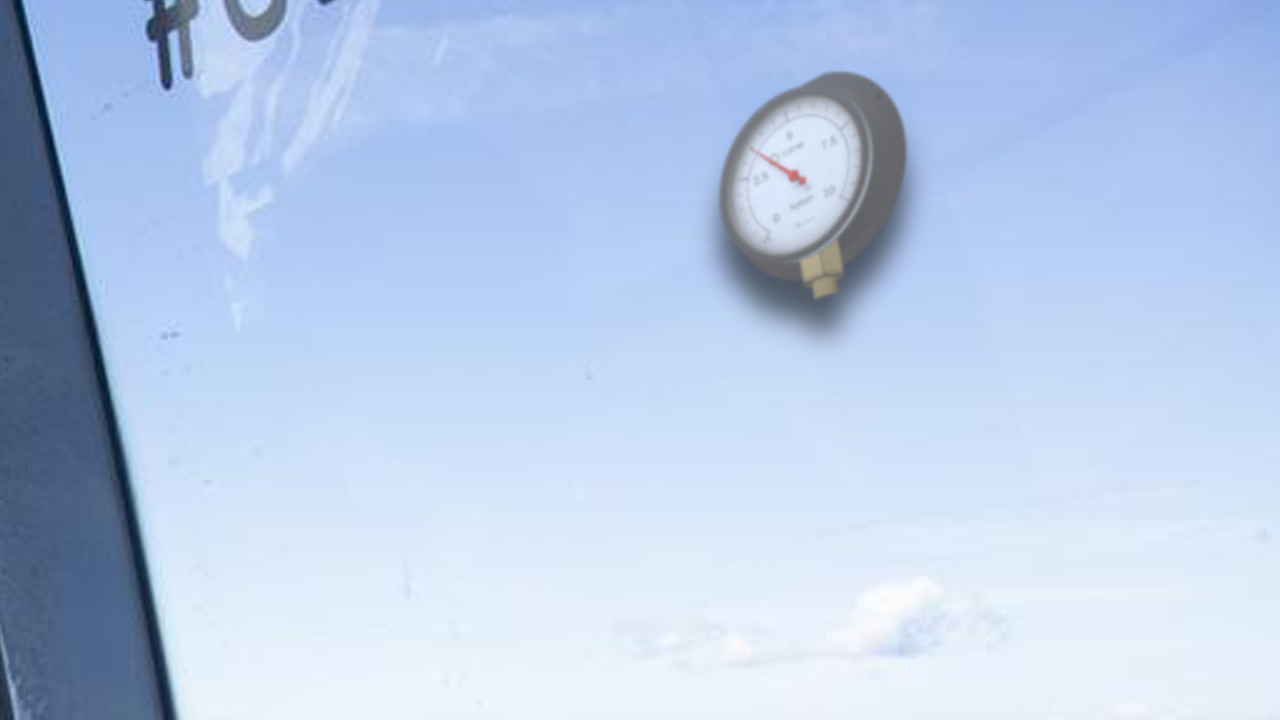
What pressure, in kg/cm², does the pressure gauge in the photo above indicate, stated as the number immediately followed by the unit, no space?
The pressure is 3.5kg/cm²
